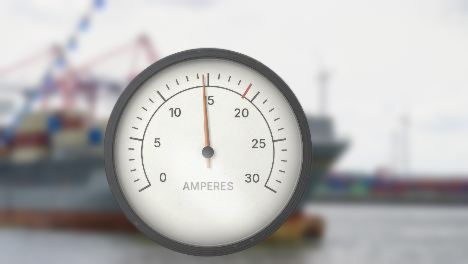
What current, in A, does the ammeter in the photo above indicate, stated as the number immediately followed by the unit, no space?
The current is 14.5A
